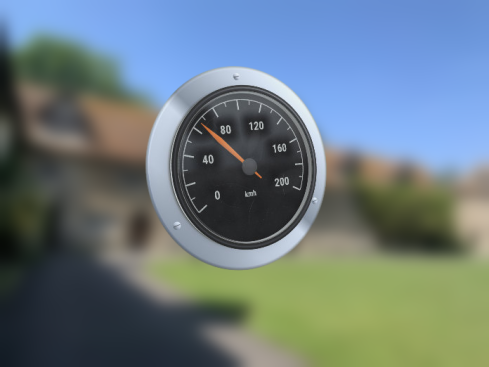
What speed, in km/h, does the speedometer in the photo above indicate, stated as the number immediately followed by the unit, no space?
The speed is 65km/h
